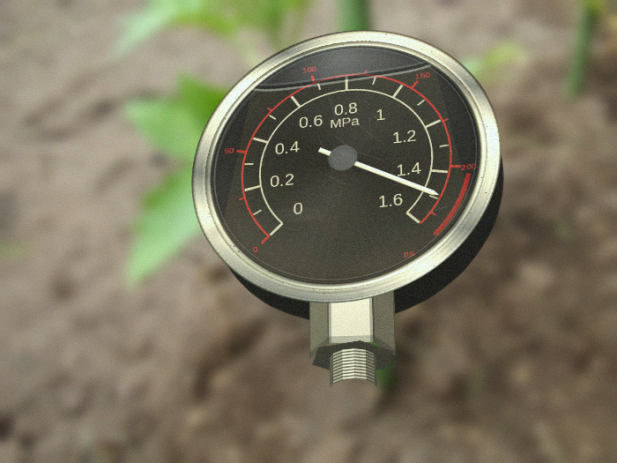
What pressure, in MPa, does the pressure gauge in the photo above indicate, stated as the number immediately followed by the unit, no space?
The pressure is 1.5MPa
